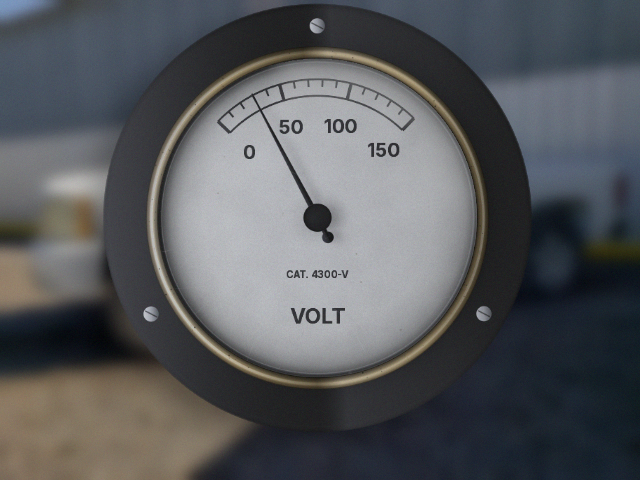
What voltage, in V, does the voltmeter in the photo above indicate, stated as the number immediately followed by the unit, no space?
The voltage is 30V
